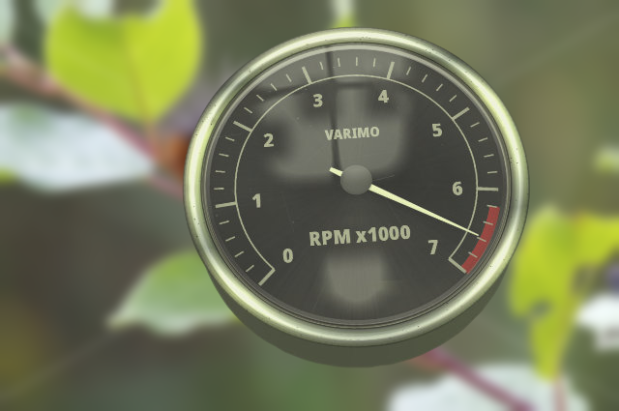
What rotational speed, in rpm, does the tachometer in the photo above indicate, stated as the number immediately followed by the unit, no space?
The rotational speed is 6600rpm
